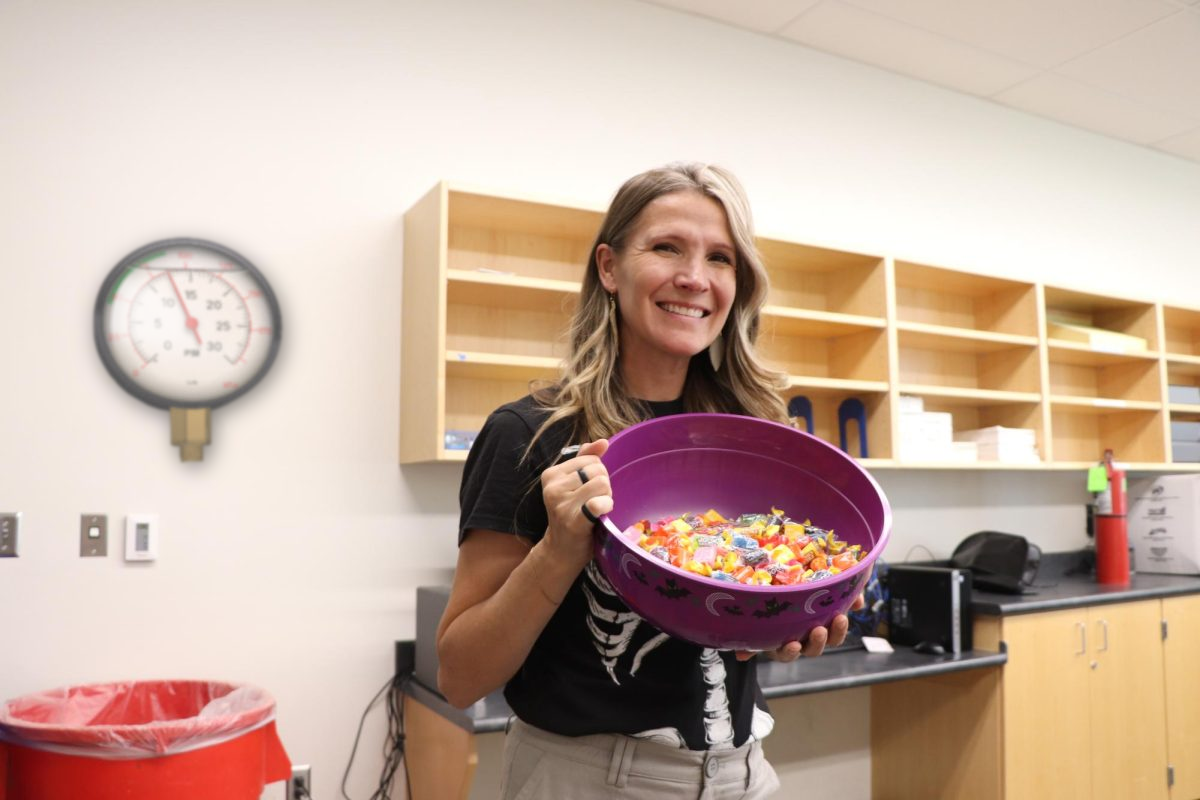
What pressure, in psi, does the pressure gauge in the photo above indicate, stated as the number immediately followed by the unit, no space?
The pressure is 12.5psi
